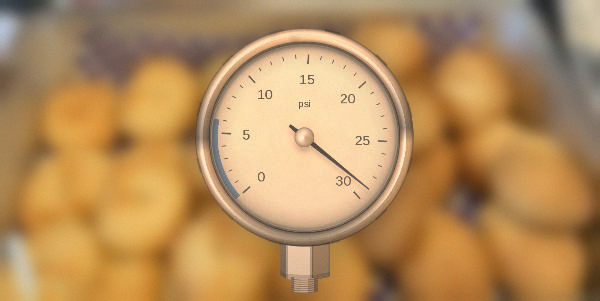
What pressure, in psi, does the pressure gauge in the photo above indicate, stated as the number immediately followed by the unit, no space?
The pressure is 29psi
